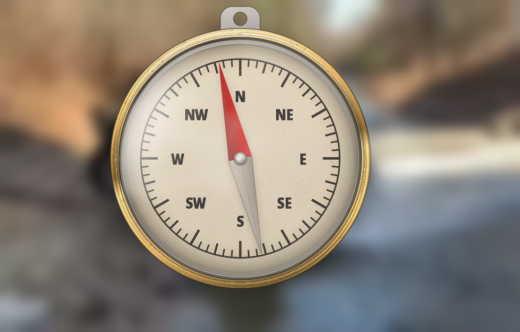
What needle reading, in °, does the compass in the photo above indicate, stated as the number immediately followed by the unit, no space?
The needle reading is 347.5°
